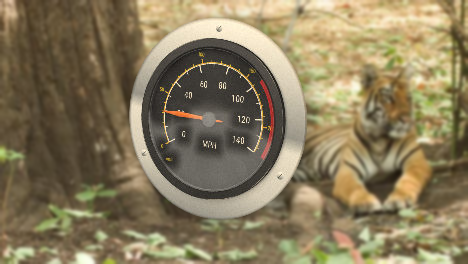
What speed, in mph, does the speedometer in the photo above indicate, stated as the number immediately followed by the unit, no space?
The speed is 20mph
